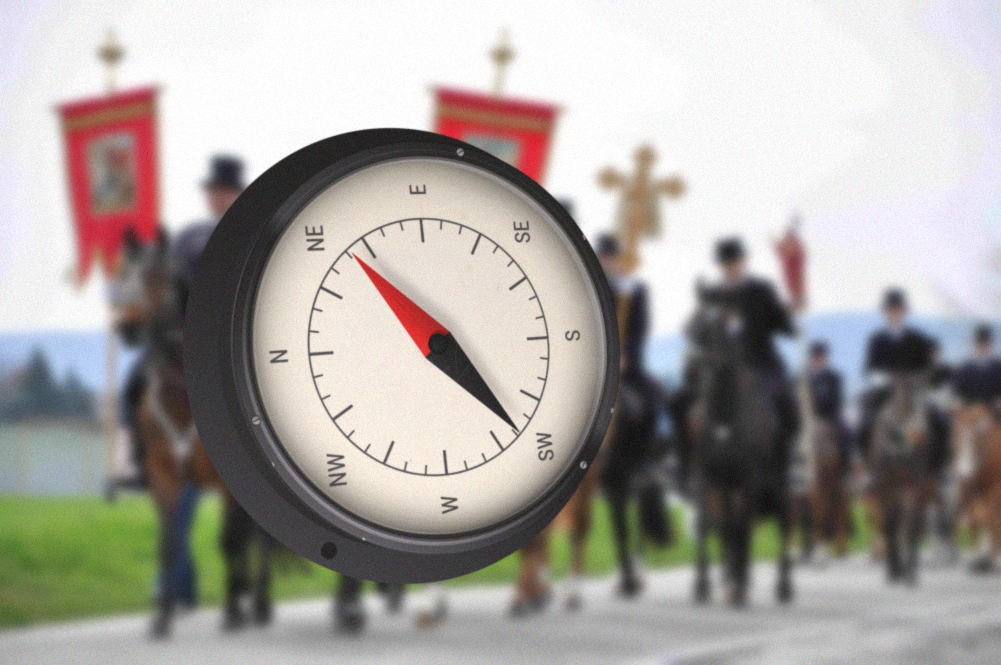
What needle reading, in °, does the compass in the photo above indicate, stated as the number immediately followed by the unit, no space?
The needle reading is 50°
